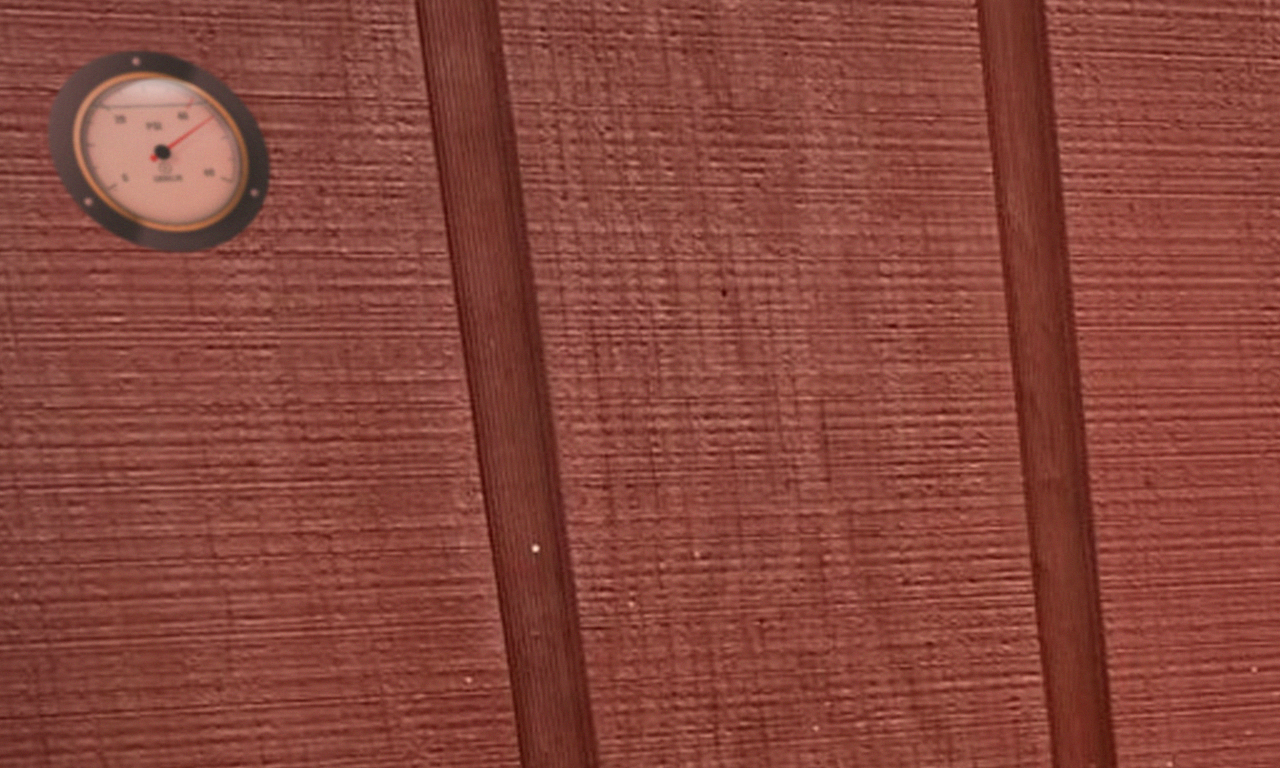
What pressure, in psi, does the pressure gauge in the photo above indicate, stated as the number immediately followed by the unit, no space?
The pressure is 45psi
